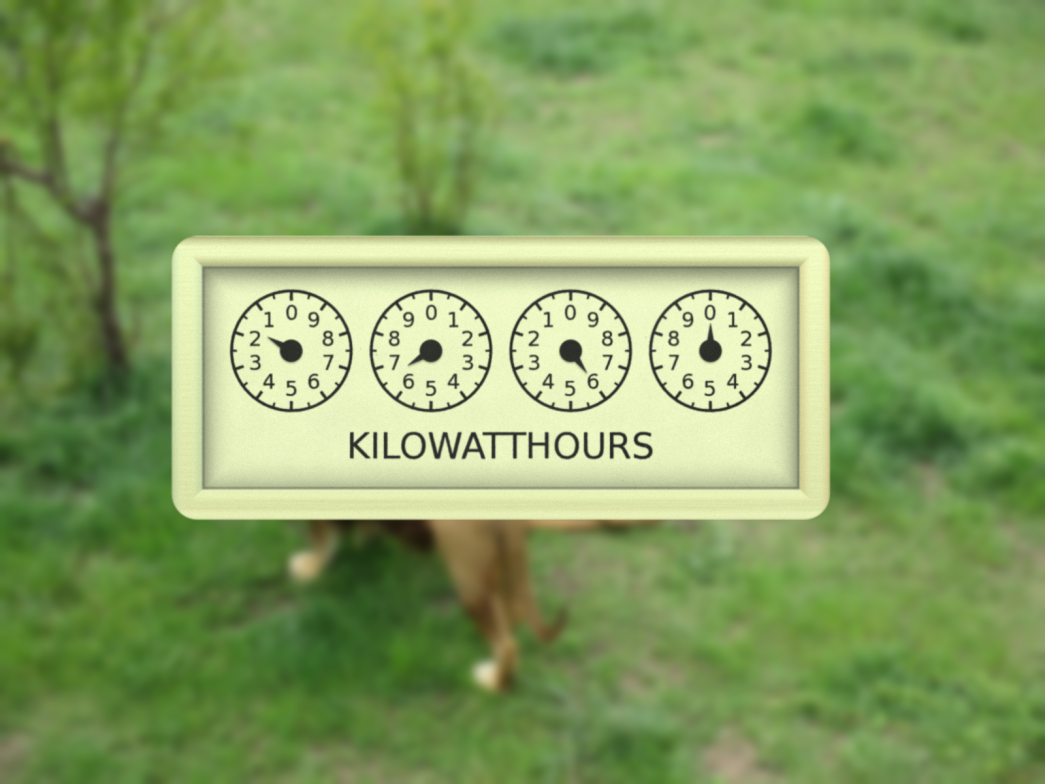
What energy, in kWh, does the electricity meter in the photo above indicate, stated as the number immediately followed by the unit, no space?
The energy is 1660kWh
